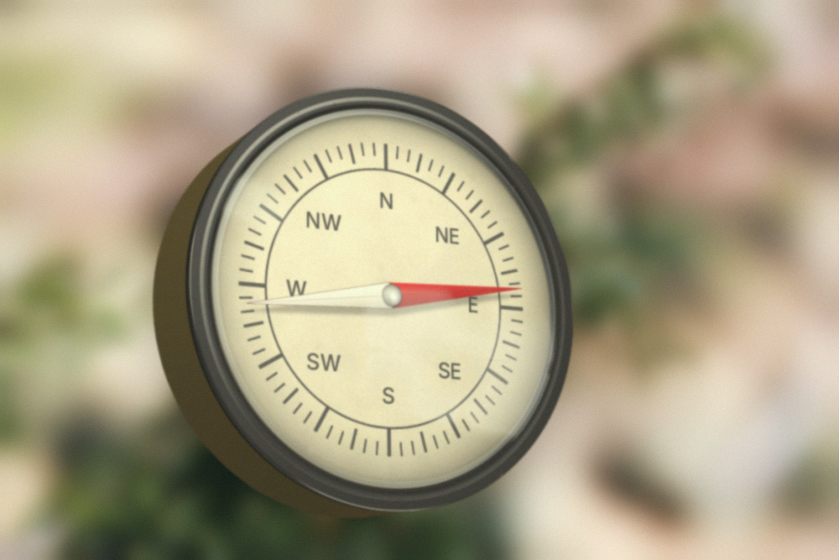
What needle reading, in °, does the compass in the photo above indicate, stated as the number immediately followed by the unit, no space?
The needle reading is 82.5°
